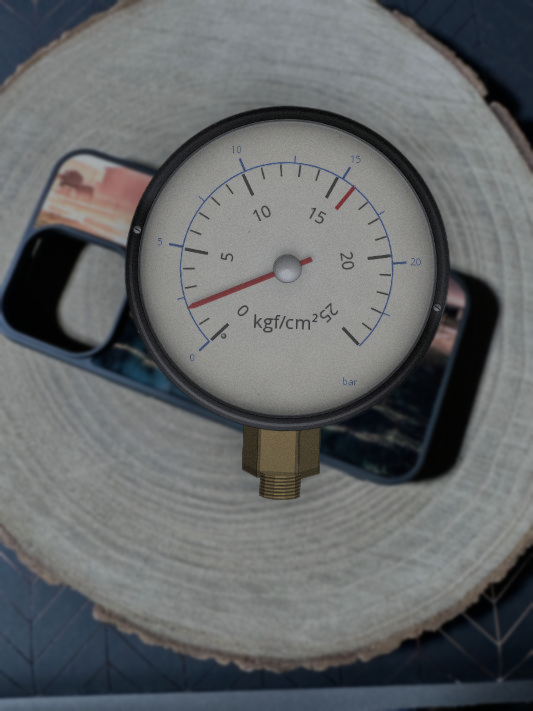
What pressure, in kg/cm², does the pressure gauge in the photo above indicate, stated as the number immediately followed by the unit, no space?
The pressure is 2kg/cm²
